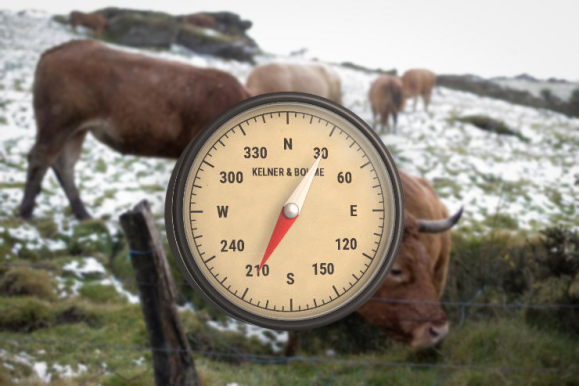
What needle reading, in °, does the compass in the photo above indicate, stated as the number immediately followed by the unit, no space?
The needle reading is 210°
